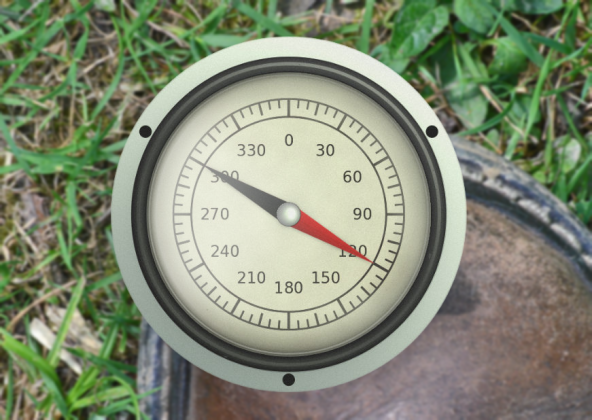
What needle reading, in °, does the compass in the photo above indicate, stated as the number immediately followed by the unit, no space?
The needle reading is 120°
